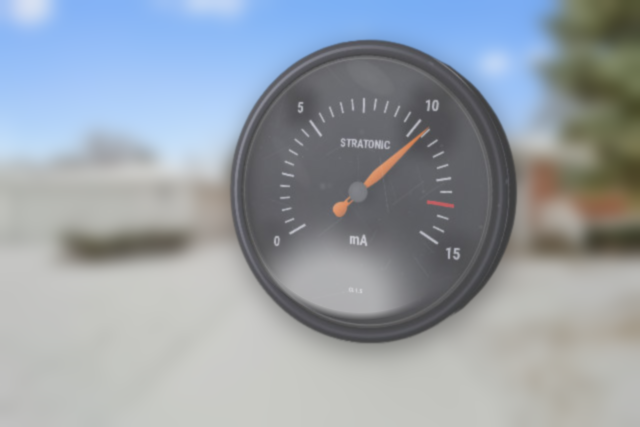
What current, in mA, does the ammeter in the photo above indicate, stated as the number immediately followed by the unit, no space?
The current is 10.5mA
